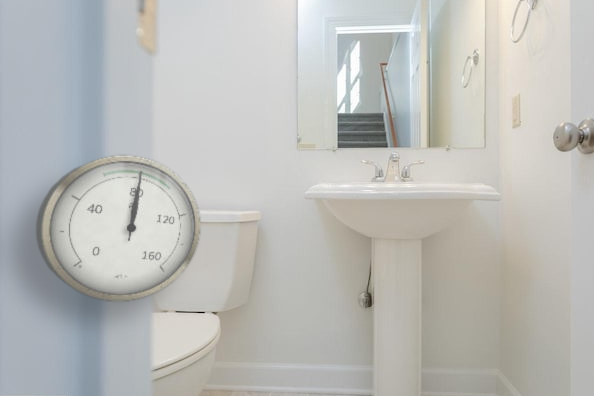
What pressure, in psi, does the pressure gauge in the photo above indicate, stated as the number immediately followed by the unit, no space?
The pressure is 80psi
